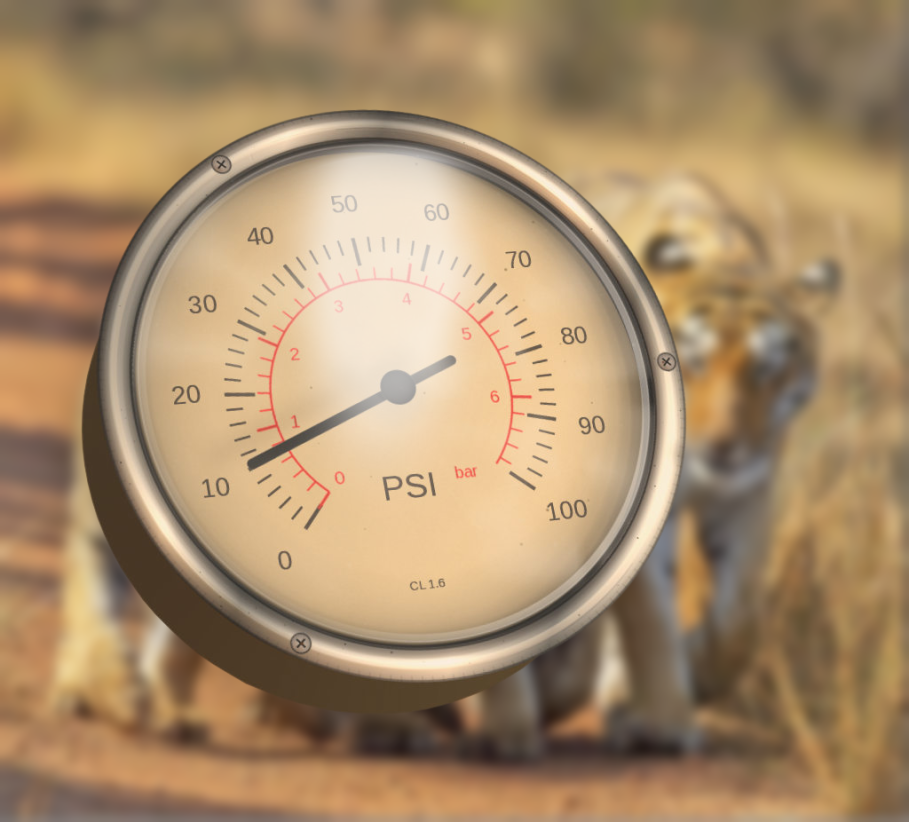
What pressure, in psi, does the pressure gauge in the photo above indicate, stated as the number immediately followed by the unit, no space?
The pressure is 10psi
